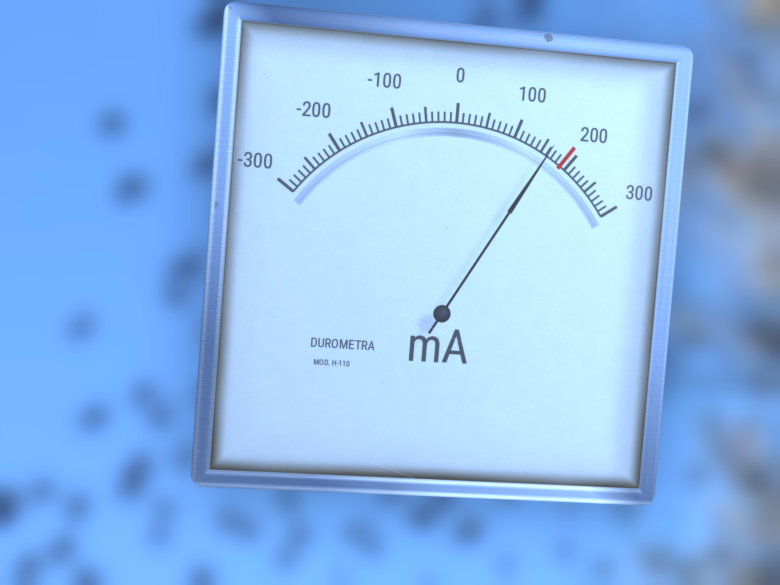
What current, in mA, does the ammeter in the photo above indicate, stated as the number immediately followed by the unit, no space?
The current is 160mA
